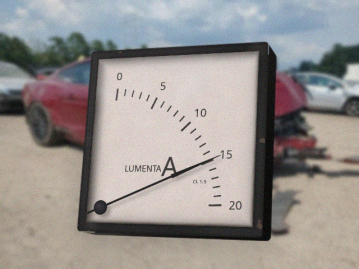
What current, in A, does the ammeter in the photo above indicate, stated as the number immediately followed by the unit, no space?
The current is 15A
